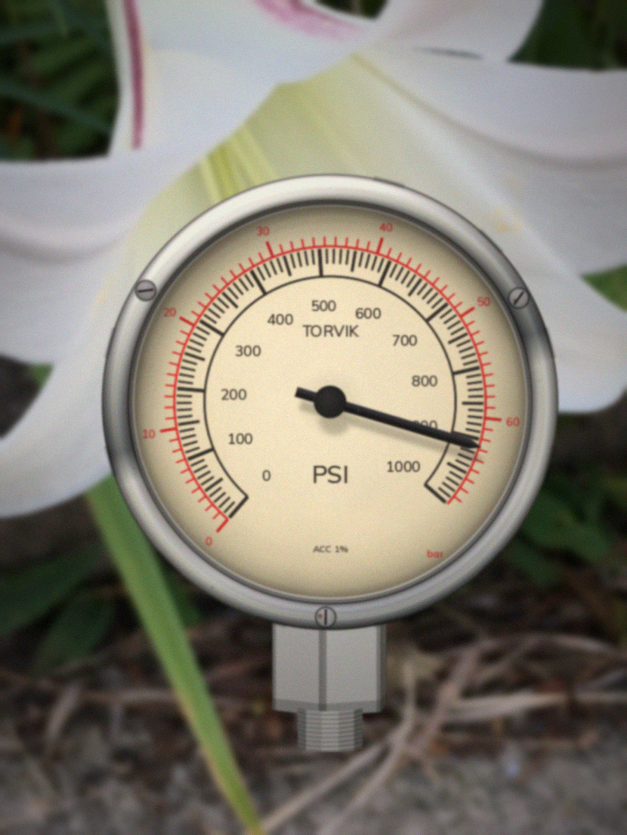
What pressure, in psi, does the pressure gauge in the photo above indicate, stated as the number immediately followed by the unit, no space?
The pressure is 910psi
